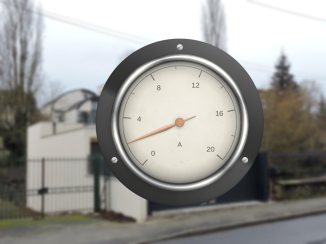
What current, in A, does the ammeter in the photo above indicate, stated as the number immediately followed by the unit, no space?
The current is 2A
